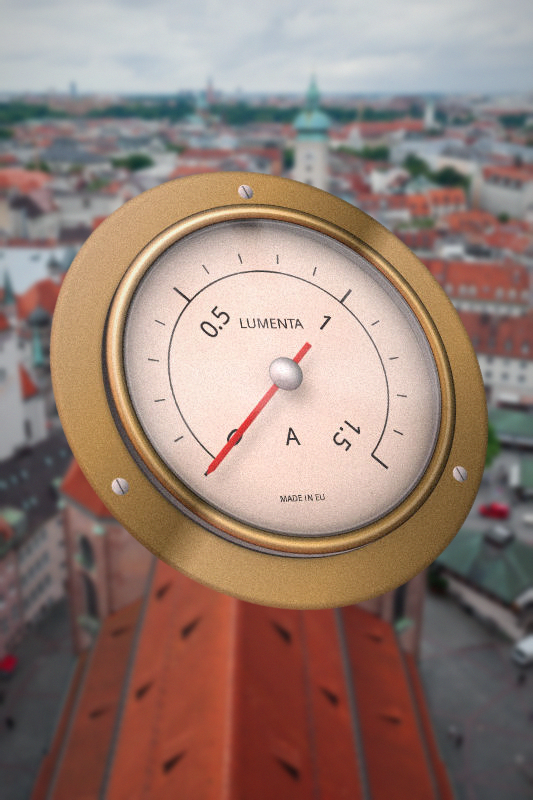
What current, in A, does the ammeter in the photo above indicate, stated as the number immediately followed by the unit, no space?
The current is 0A
